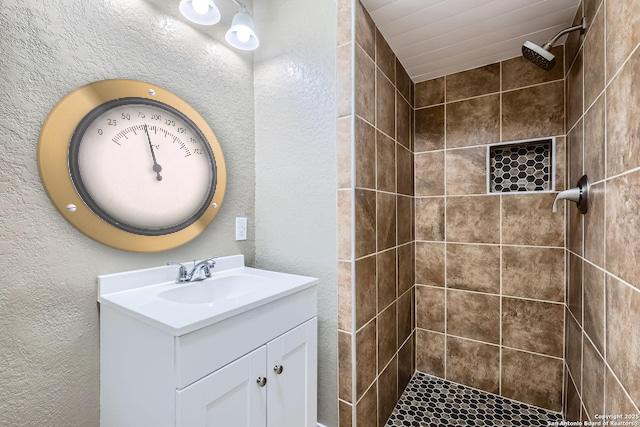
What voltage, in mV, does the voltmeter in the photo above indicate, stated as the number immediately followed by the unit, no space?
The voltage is 75mV
